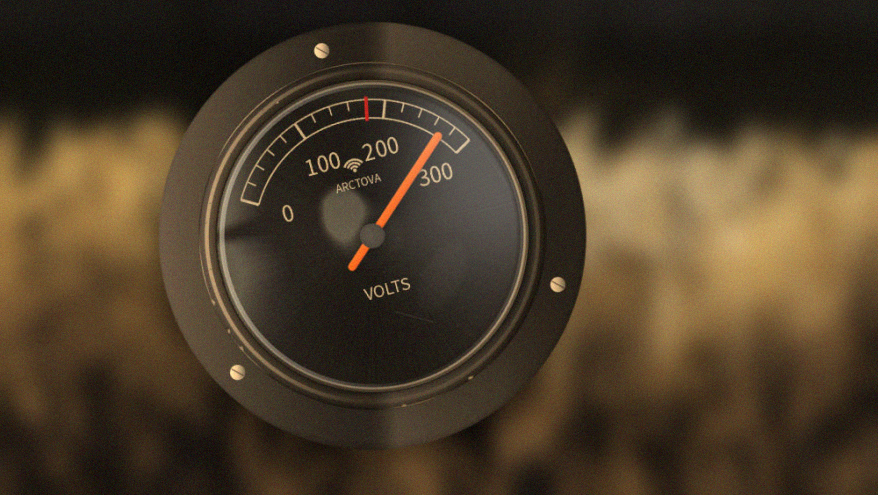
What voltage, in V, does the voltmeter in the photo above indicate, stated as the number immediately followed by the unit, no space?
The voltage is 270V
